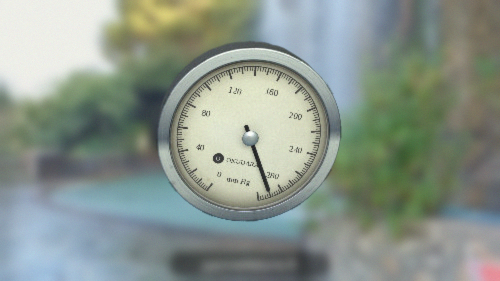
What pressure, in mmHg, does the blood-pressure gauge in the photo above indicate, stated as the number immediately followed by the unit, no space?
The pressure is 290mmHg
